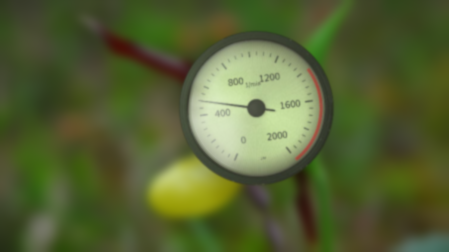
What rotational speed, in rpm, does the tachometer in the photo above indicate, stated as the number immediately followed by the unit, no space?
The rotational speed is 500rpm
